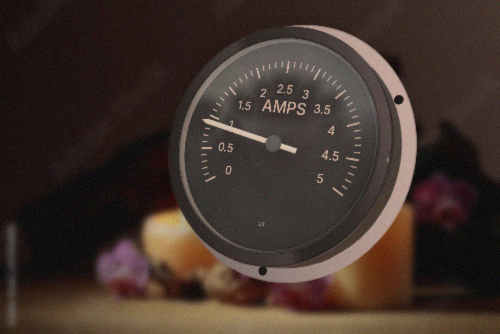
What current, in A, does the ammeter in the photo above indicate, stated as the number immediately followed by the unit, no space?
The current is 0.9A
